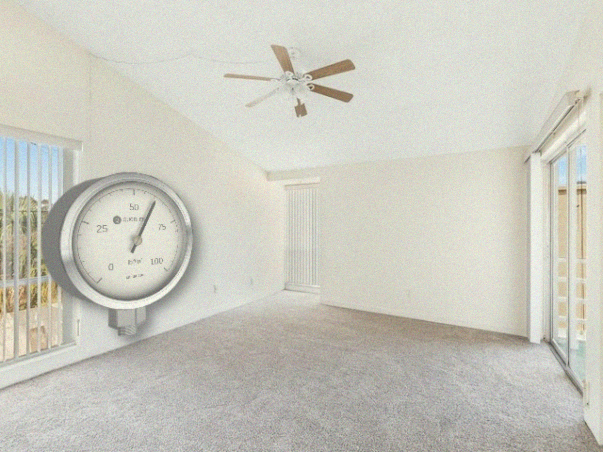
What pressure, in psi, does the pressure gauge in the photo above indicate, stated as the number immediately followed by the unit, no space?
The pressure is 60psi
